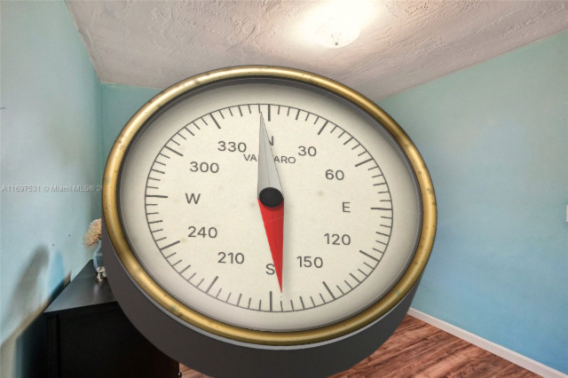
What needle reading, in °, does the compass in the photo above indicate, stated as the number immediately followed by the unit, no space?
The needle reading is 175°
